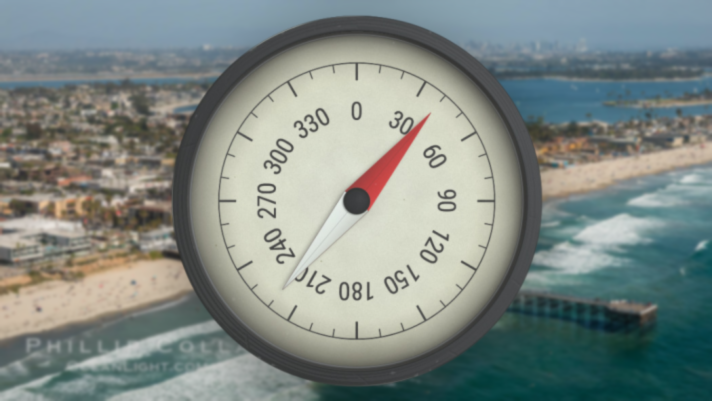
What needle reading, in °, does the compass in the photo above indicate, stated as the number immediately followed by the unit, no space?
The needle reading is 40°
